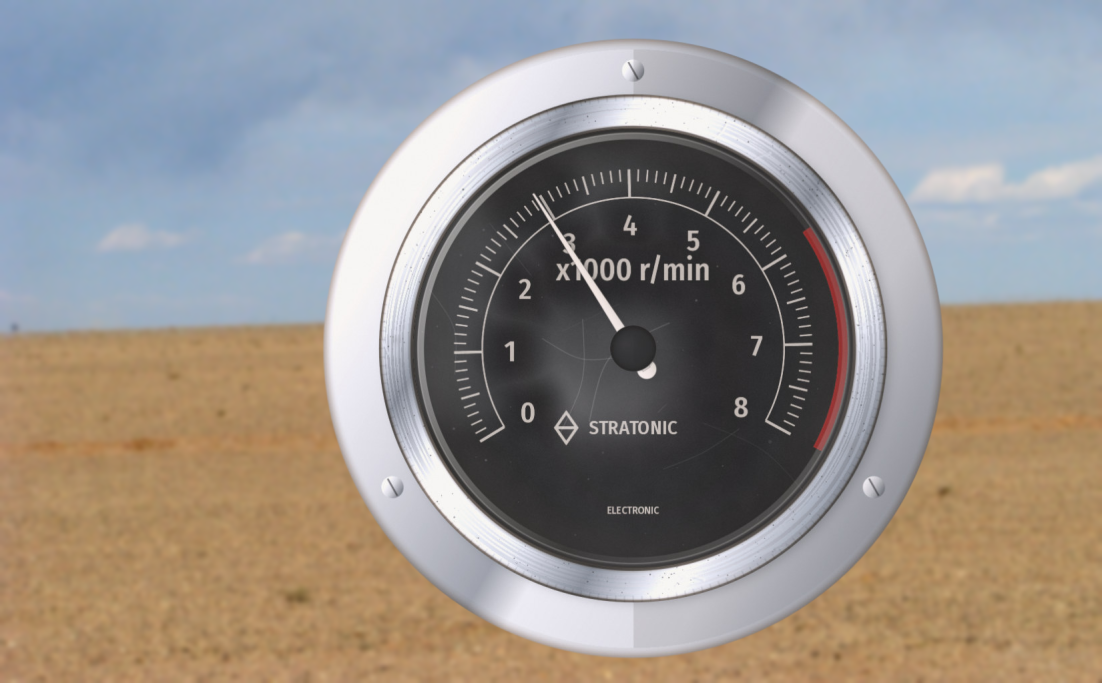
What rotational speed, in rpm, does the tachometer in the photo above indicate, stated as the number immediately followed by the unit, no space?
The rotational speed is 2950rpm
